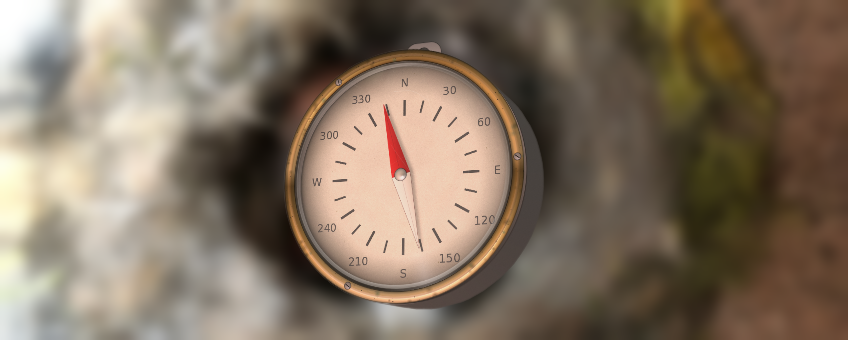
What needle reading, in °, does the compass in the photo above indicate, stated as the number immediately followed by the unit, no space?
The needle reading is 345°
